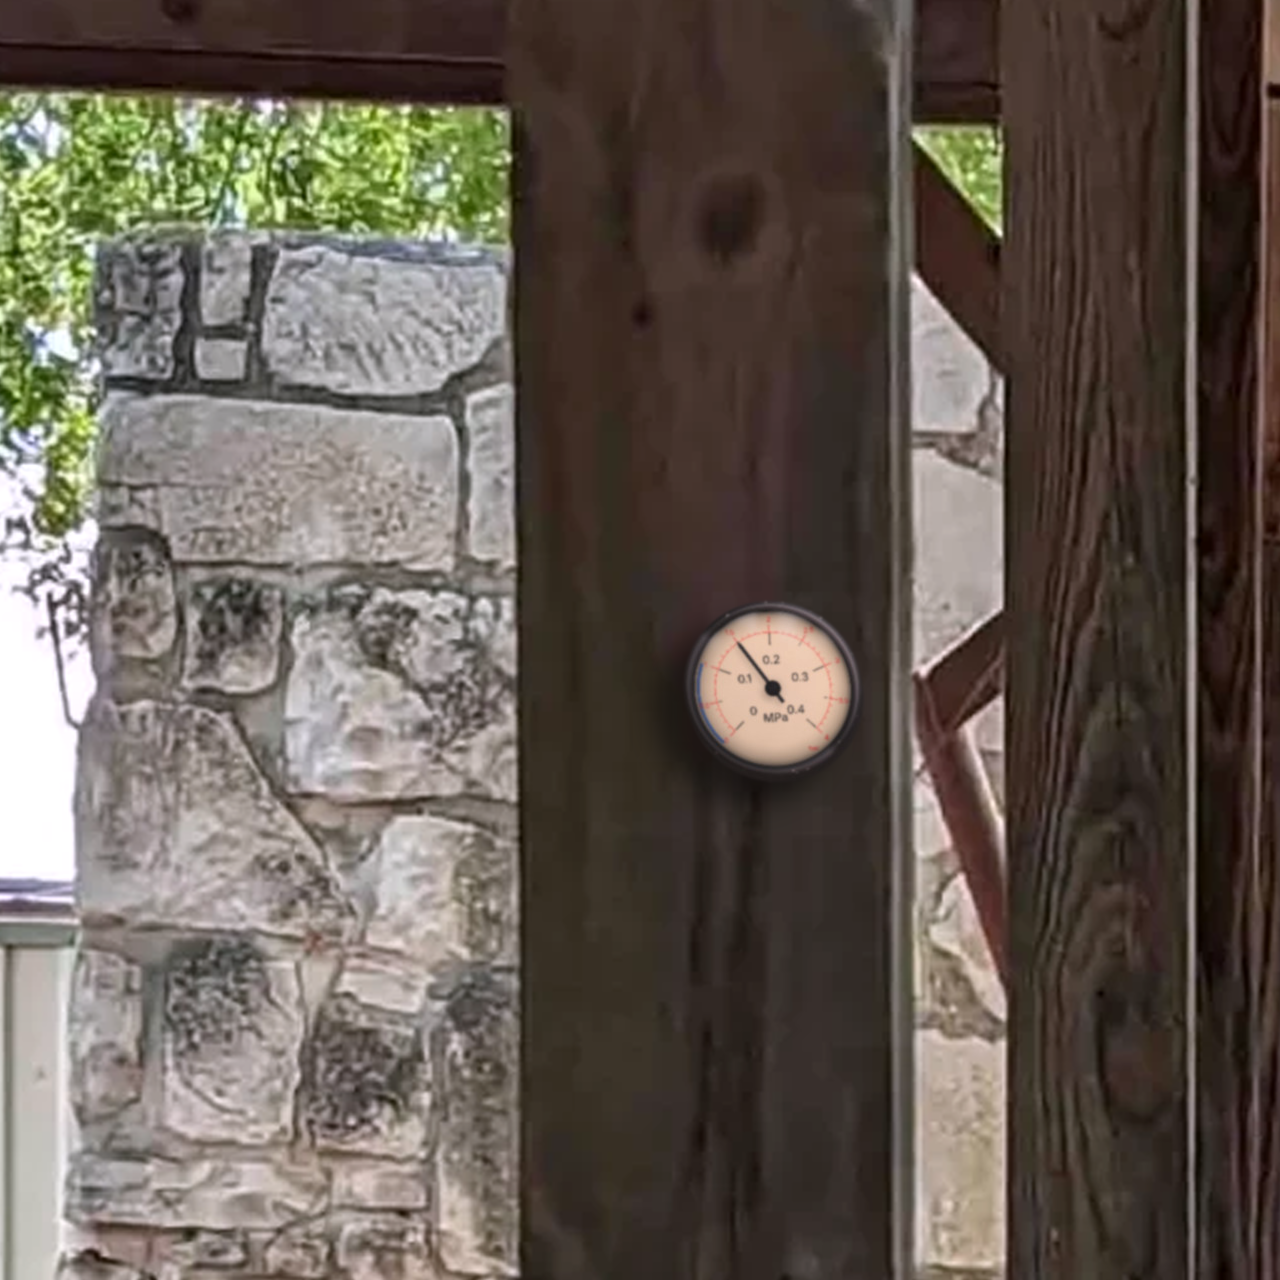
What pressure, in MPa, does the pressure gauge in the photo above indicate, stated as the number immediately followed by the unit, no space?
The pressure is 0.15MPa
